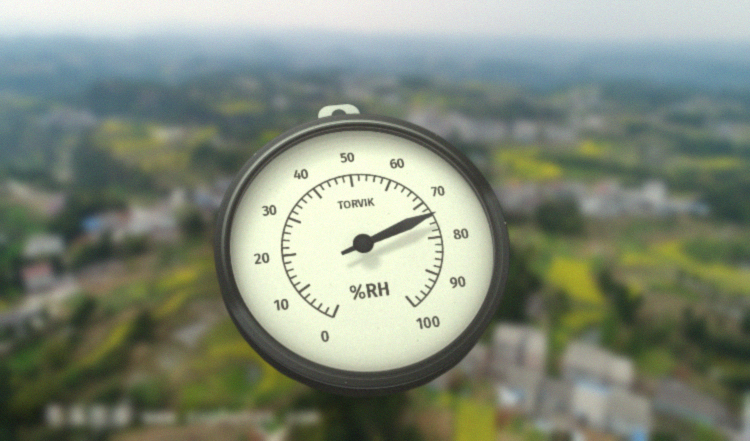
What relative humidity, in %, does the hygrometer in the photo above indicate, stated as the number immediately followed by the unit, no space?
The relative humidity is 74%
